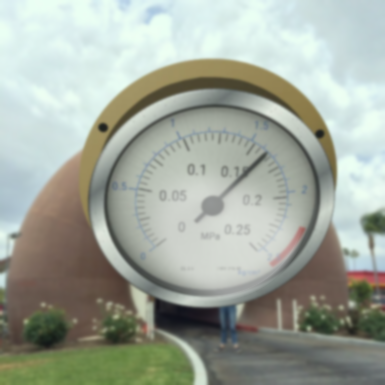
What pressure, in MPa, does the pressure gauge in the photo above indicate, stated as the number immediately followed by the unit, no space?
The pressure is 0.16MPa
